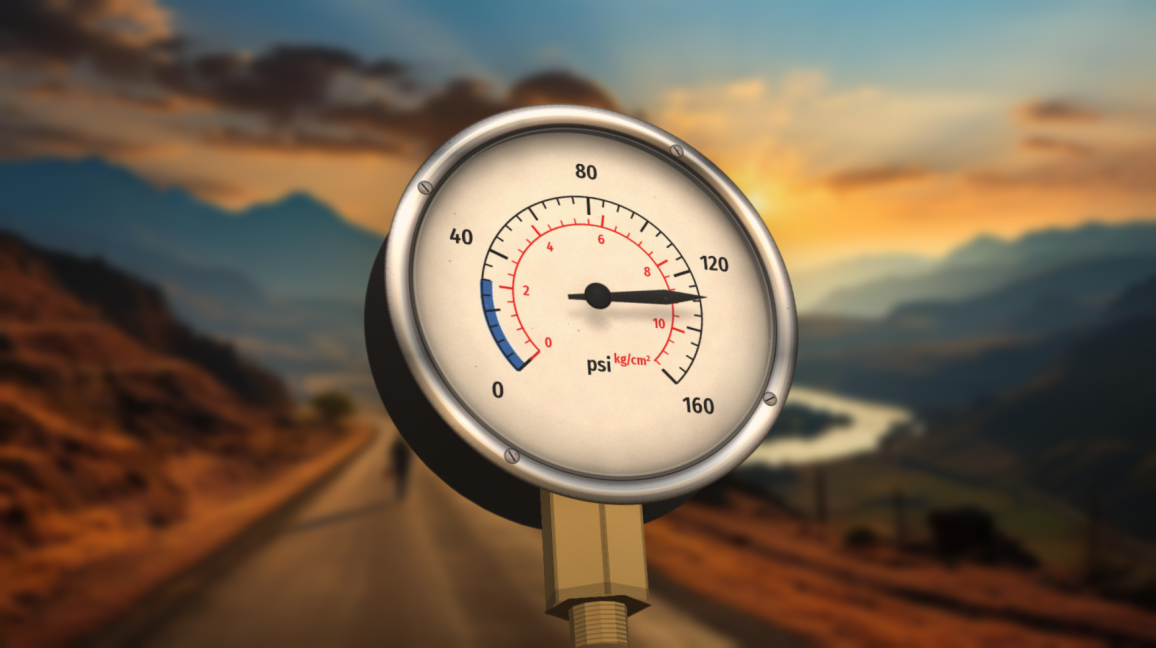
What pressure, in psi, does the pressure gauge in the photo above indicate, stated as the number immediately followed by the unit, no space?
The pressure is 130psi
